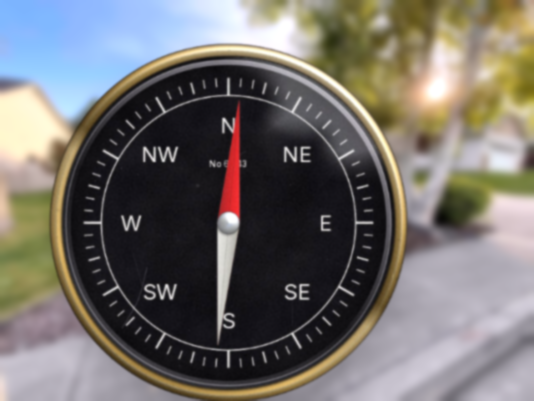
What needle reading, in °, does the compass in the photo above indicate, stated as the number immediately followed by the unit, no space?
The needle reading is 5°
